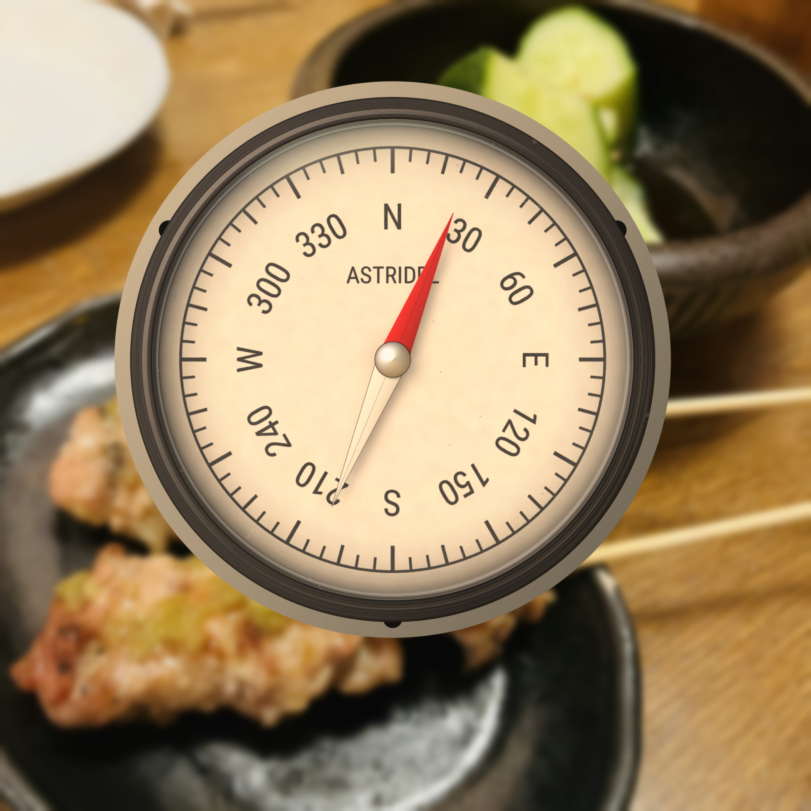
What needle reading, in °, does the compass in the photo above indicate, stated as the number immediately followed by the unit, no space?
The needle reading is 22.5°
